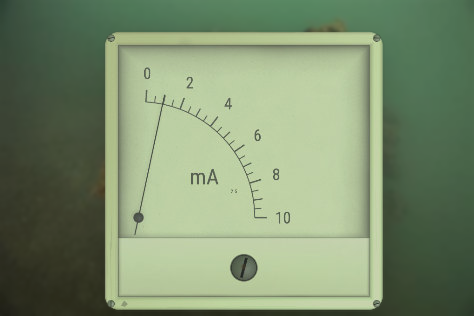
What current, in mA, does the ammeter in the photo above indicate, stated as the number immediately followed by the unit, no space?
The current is 1mA
